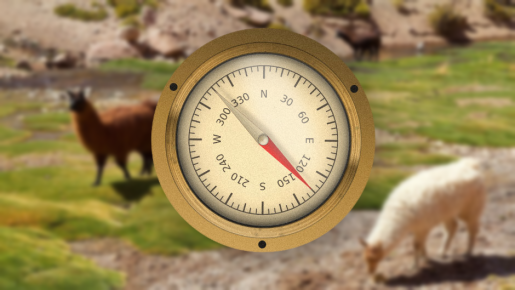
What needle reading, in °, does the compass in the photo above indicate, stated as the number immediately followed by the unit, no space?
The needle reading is 135°
